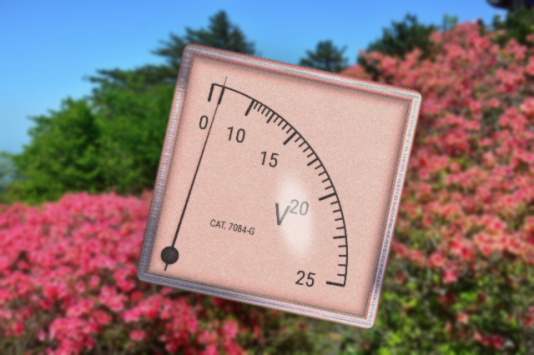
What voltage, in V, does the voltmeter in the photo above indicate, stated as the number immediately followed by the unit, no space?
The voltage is 5V
